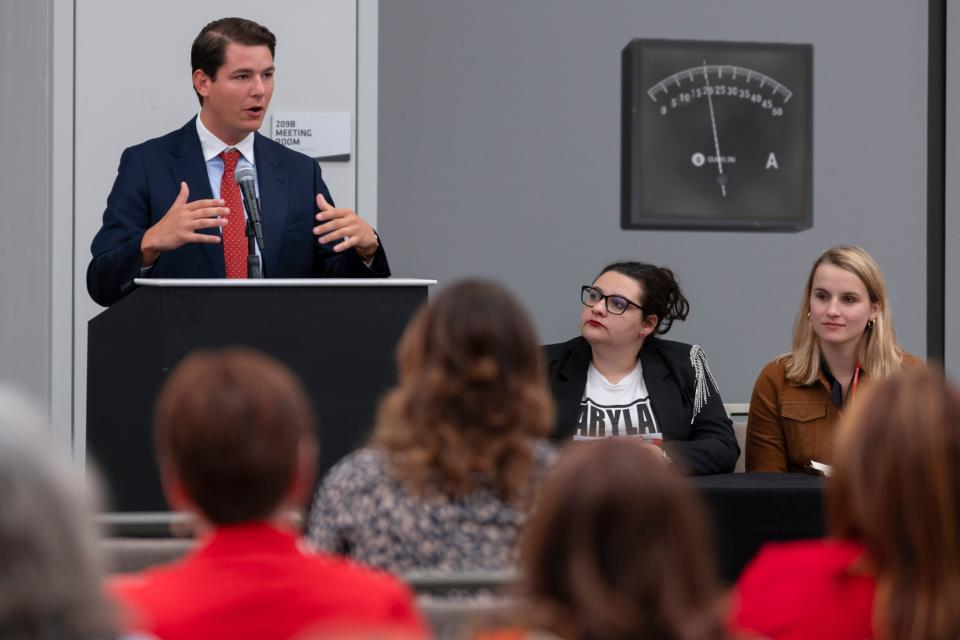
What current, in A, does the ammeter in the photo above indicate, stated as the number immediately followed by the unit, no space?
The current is 20A
